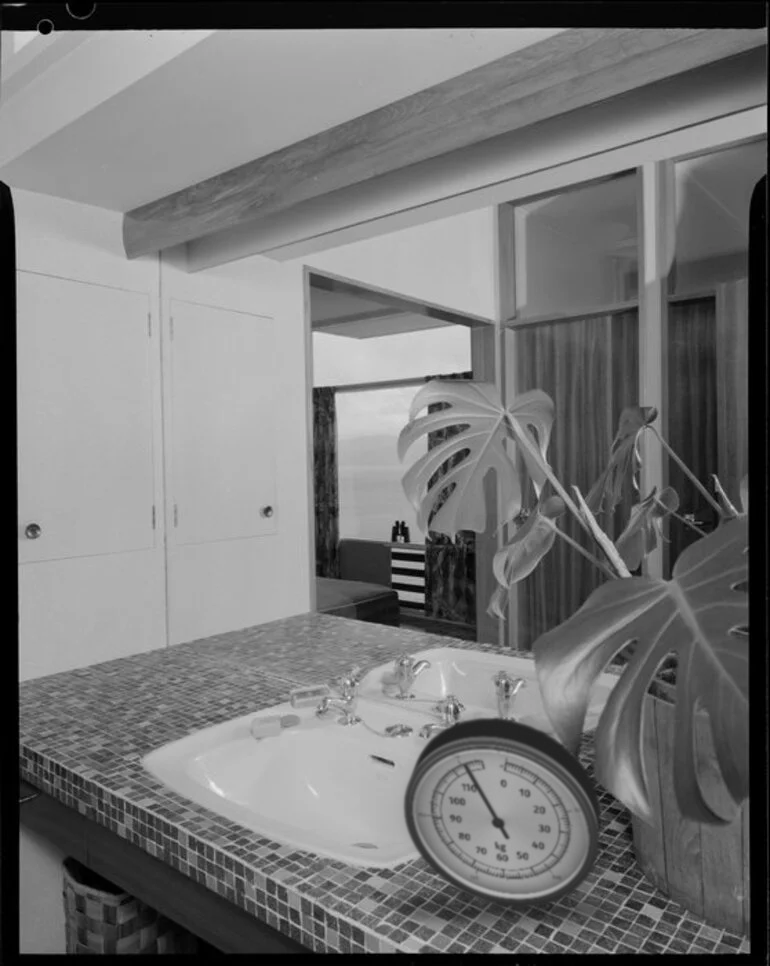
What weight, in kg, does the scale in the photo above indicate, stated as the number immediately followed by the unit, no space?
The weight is 115kg
